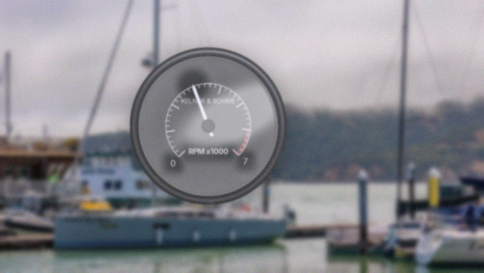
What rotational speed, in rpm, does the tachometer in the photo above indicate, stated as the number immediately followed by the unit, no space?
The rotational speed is 3000rpm
